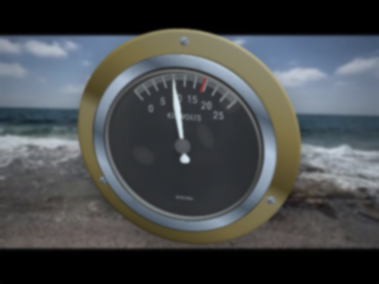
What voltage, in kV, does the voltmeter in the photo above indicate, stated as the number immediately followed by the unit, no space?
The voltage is 10kV
